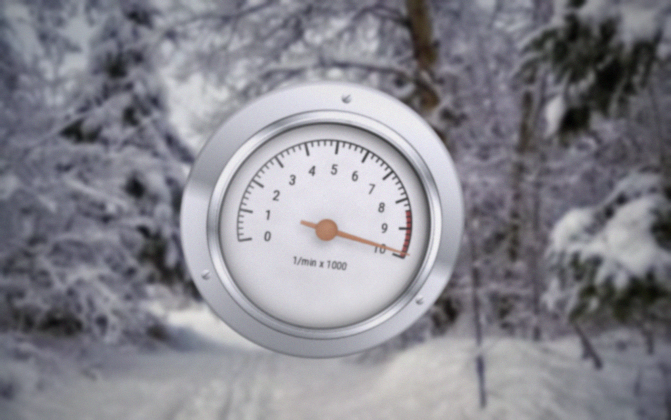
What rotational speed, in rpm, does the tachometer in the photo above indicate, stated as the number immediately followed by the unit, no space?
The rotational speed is 9800rpm
